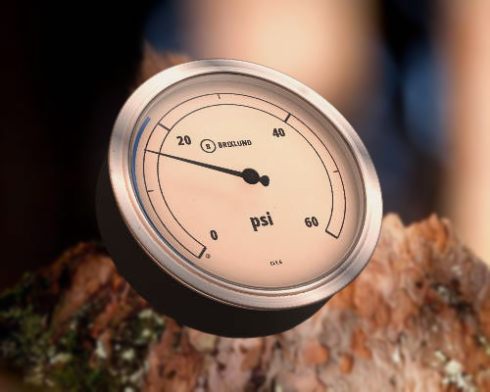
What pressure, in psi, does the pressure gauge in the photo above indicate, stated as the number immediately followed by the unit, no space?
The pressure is 15psi
